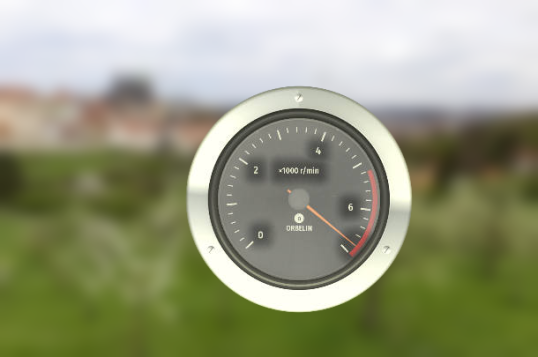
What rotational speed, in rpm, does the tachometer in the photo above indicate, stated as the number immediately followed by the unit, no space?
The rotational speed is 6800rpm
